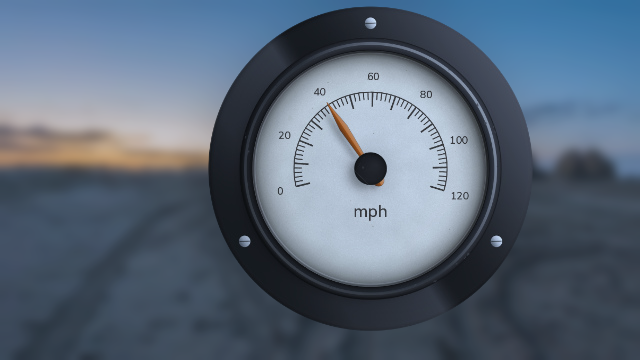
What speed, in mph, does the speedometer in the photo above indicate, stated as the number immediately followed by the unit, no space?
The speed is 40mph
